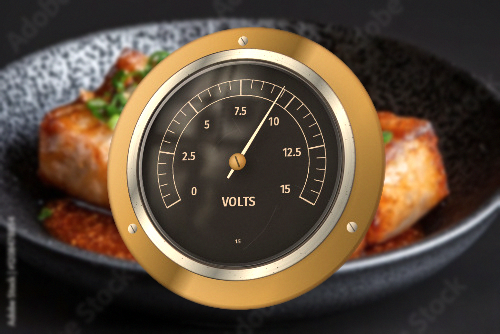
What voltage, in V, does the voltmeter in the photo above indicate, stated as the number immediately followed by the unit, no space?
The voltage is 9.5V
